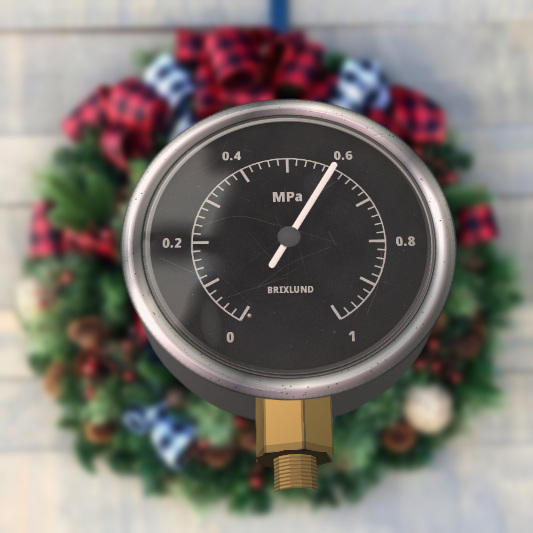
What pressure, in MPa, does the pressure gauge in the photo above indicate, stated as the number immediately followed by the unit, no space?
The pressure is 0.6MPa
